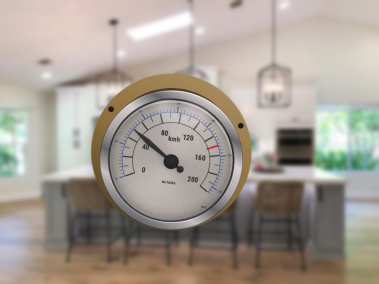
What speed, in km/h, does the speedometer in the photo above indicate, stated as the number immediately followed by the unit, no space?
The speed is 50km/h
